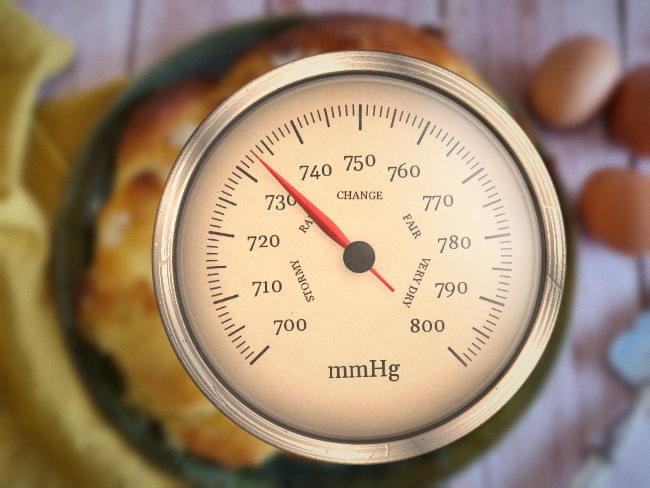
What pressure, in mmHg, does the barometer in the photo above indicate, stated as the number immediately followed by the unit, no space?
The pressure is 733mmHg
